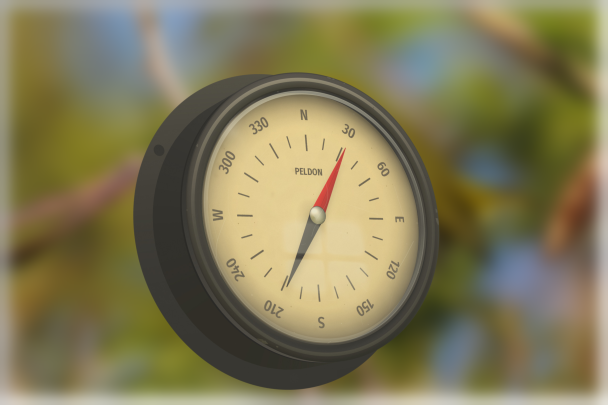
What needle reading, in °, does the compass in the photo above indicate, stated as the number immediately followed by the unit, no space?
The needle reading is 30°
